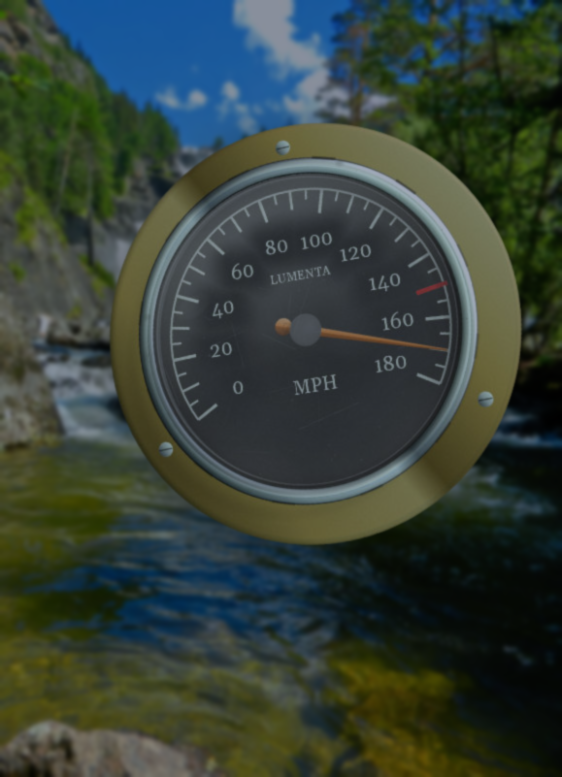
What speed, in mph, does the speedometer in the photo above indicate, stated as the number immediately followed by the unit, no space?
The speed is 170mph
